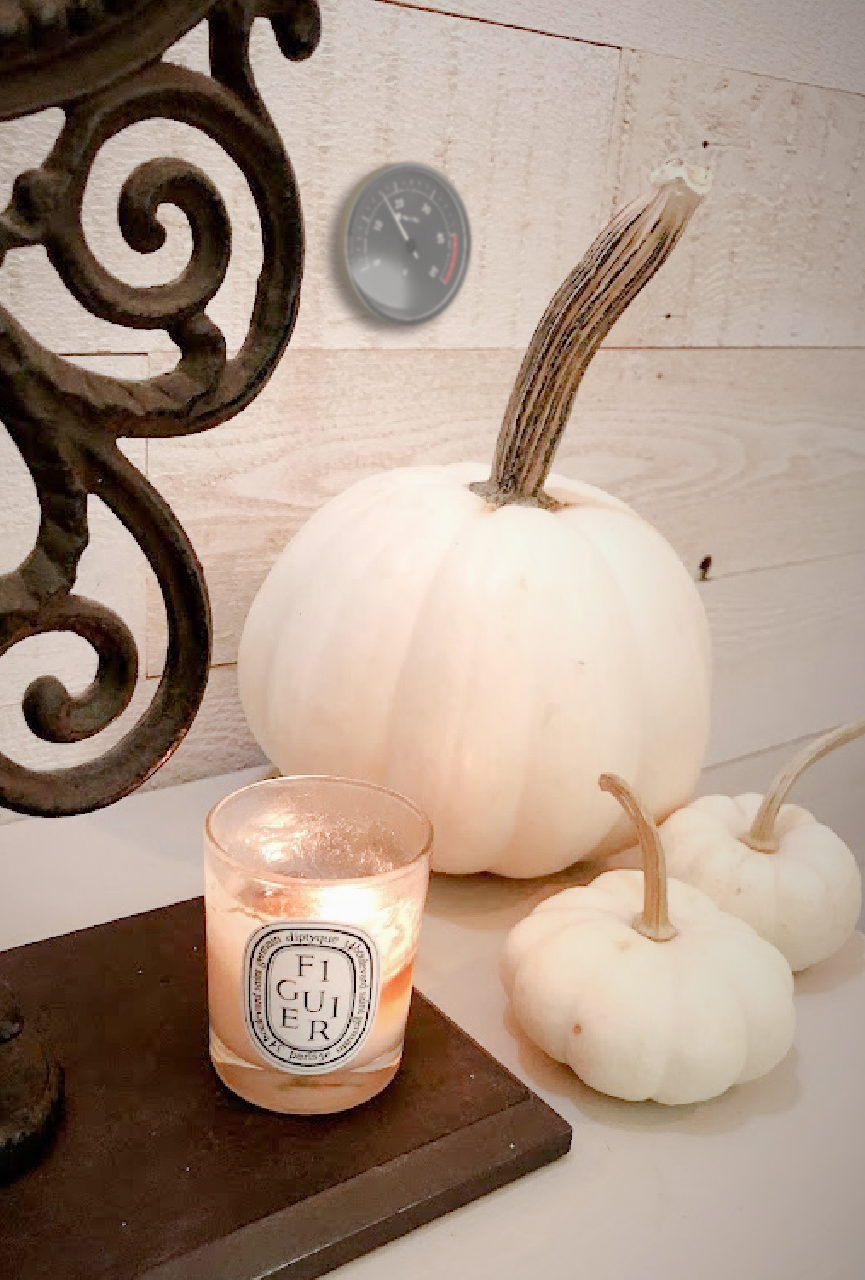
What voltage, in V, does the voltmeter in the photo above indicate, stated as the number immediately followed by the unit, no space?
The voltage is 16V
